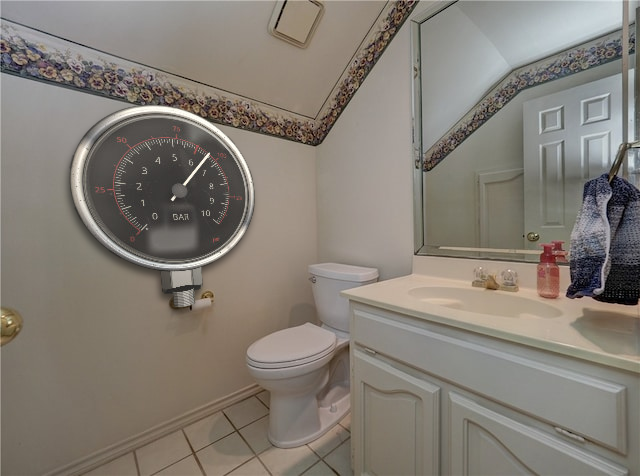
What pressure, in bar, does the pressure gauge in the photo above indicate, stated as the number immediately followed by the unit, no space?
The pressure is 6.5bar
